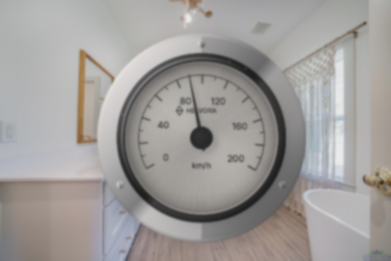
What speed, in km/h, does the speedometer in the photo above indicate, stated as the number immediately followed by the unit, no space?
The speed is 90km/h
